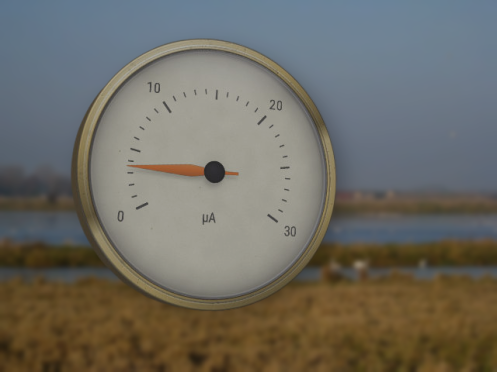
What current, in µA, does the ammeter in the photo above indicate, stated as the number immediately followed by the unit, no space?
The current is 3.5µA
